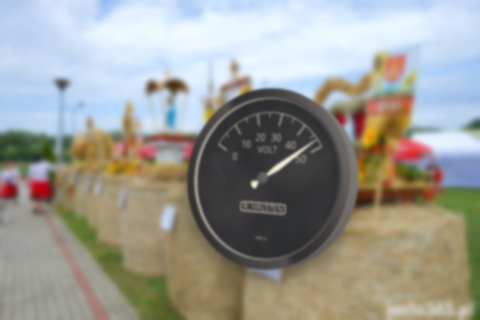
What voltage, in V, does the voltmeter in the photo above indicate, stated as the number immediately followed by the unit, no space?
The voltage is 47.5V
